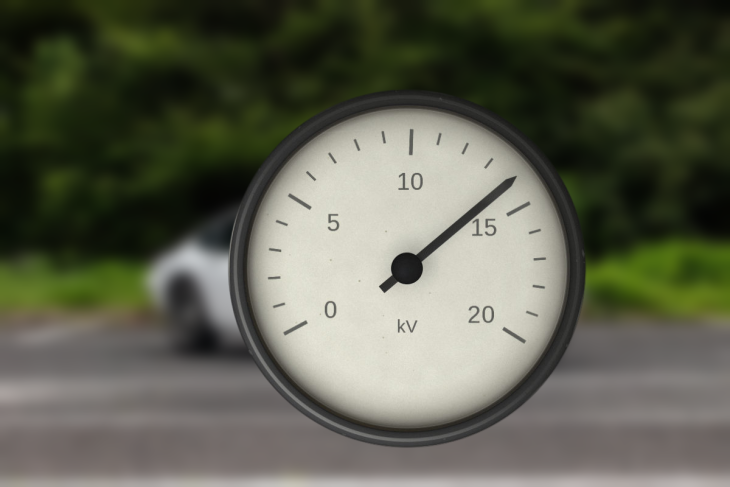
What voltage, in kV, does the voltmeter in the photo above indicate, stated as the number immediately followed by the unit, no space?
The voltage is 14kV
